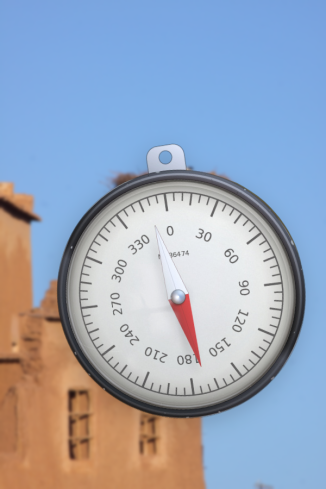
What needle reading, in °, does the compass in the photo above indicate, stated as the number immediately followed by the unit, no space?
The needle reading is 170°
